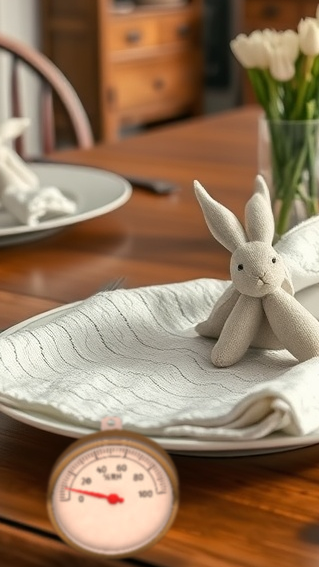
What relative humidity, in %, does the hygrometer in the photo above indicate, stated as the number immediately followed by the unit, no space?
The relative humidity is 10%
